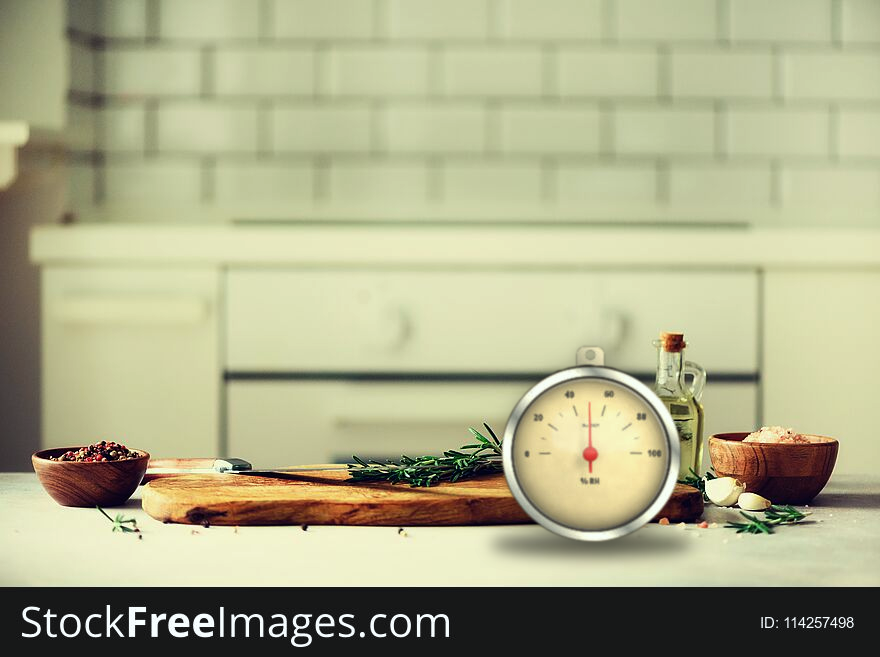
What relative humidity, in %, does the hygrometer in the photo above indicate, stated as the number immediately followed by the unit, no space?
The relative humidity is 50%
